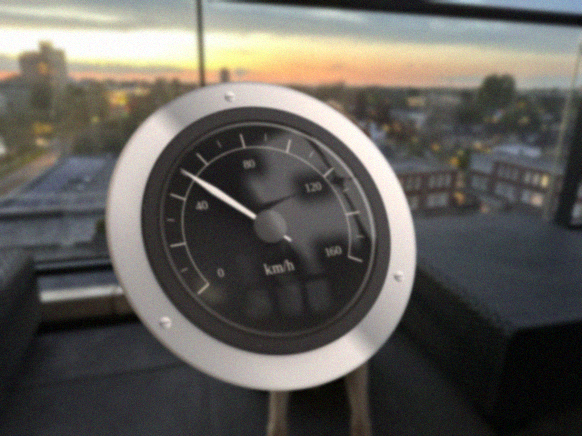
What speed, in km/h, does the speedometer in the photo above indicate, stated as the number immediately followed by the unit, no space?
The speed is 50km/h
